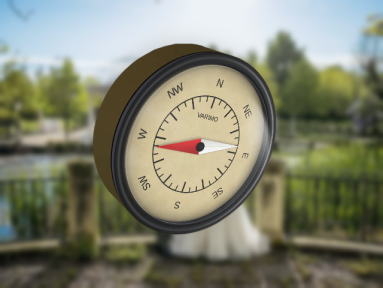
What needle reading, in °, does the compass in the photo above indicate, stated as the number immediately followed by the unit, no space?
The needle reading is 260°
